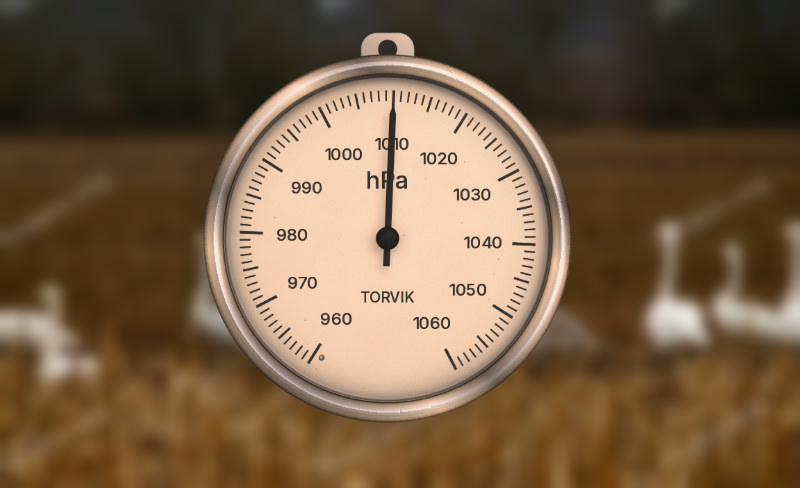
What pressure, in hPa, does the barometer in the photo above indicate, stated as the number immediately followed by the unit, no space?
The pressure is 1010hPa
